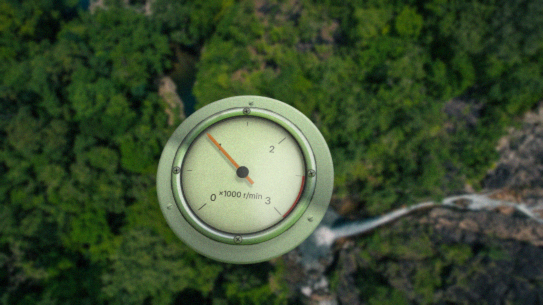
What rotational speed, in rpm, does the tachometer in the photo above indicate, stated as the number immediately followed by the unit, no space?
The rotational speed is 1000rpm
